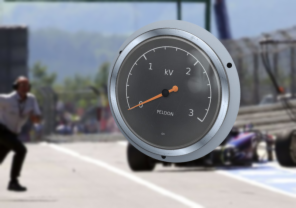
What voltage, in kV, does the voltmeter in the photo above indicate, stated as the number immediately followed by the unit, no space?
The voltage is 0kV
